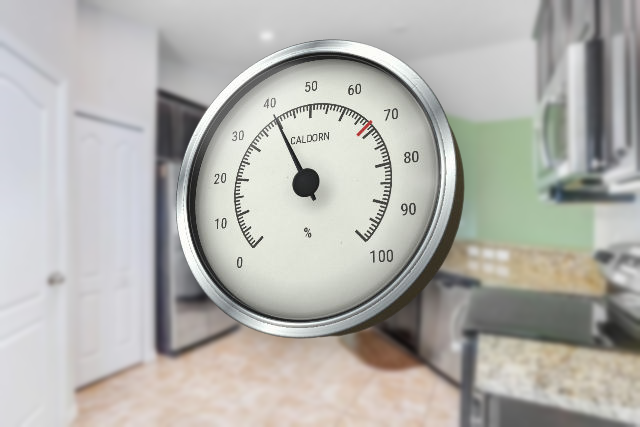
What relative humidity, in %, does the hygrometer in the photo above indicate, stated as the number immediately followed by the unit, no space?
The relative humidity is 40%
